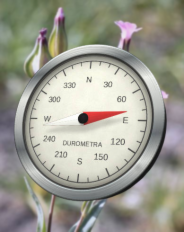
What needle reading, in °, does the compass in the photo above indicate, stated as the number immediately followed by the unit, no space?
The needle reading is 80°
